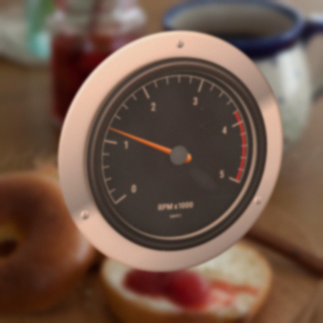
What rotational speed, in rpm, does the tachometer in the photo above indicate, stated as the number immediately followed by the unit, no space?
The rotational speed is 1200rpm
